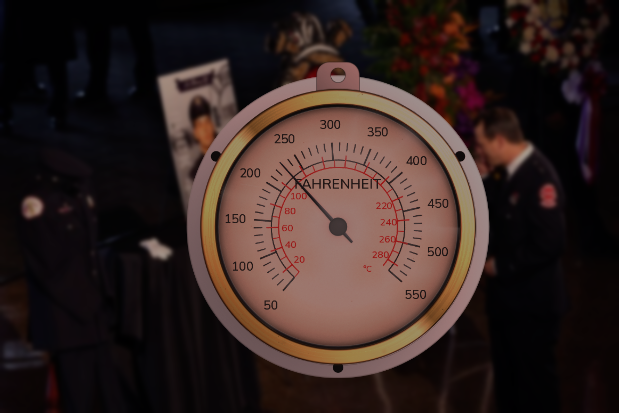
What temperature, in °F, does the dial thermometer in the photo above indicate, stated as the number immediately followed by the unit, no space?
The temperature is 230°F
